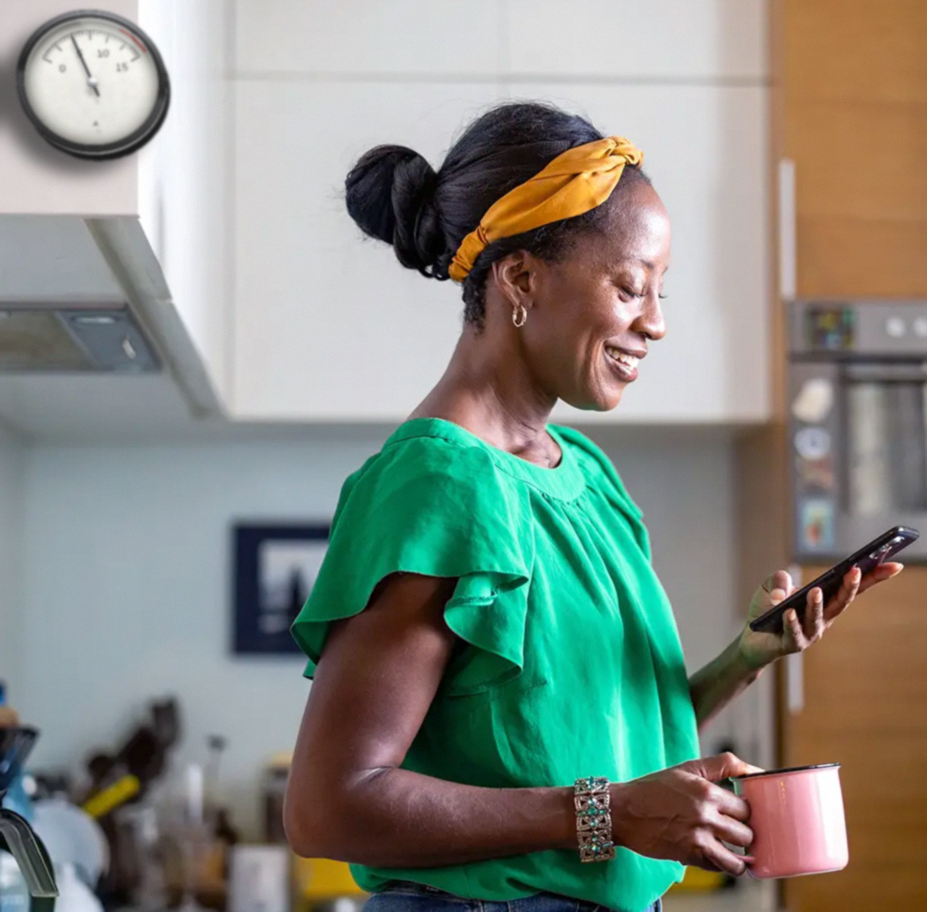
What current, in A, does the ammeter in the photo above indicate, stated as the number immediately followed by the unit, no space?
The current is 5A
